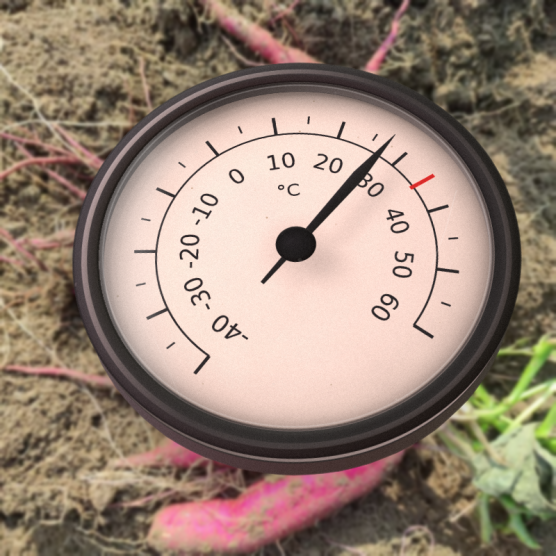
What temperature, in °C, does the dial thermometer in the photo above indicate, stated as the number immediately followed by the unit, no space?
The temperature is 27.5°C
